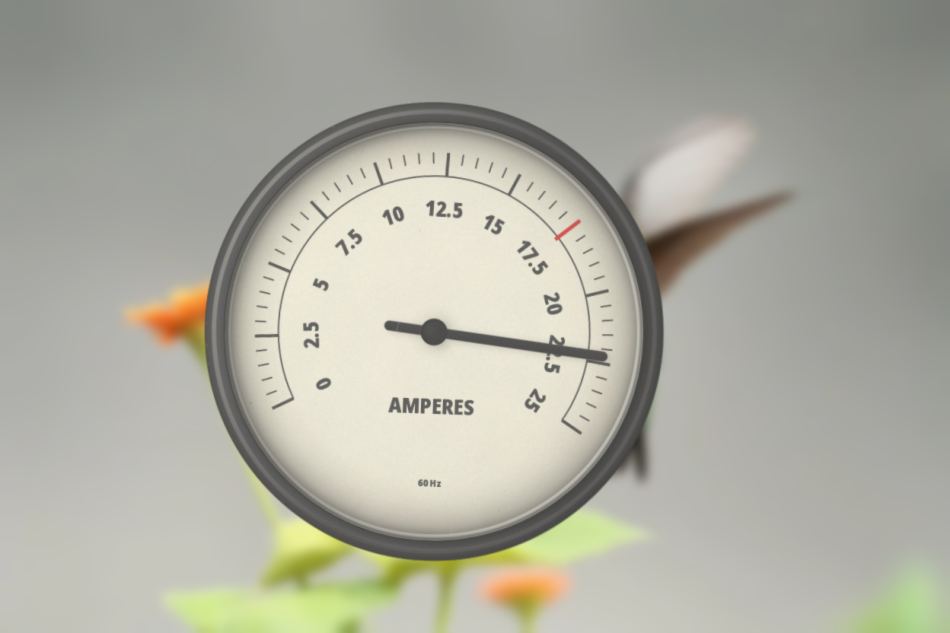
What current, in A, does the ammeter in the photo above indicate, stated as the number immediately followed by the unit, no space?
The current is 22.25A
